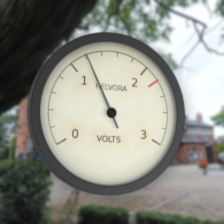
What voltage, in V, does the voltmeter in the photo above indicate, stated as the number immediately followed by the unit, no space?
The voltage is 1.2V
